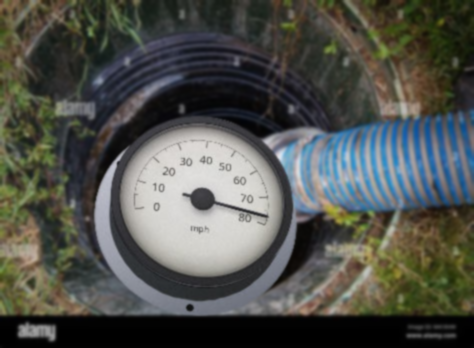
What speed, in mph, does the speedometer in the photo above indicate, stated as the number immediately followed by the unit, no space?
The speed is 77.5mph
